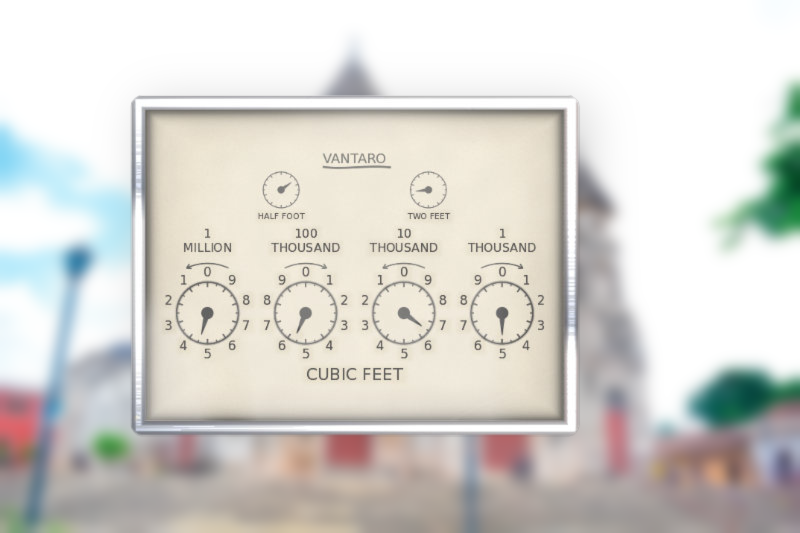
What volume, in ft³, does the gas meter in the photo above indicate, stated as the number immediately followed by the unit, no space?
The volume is 456500ft³
